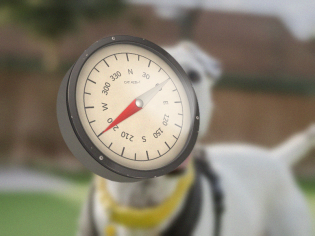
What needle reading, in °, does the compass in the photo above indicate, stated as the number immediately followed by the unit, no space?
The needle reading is 240°
